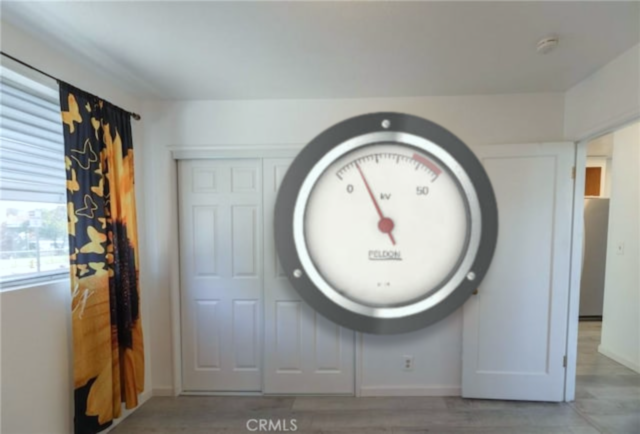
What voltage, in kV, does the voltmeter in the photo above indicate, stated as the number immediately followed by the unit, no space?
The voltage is 10kV
